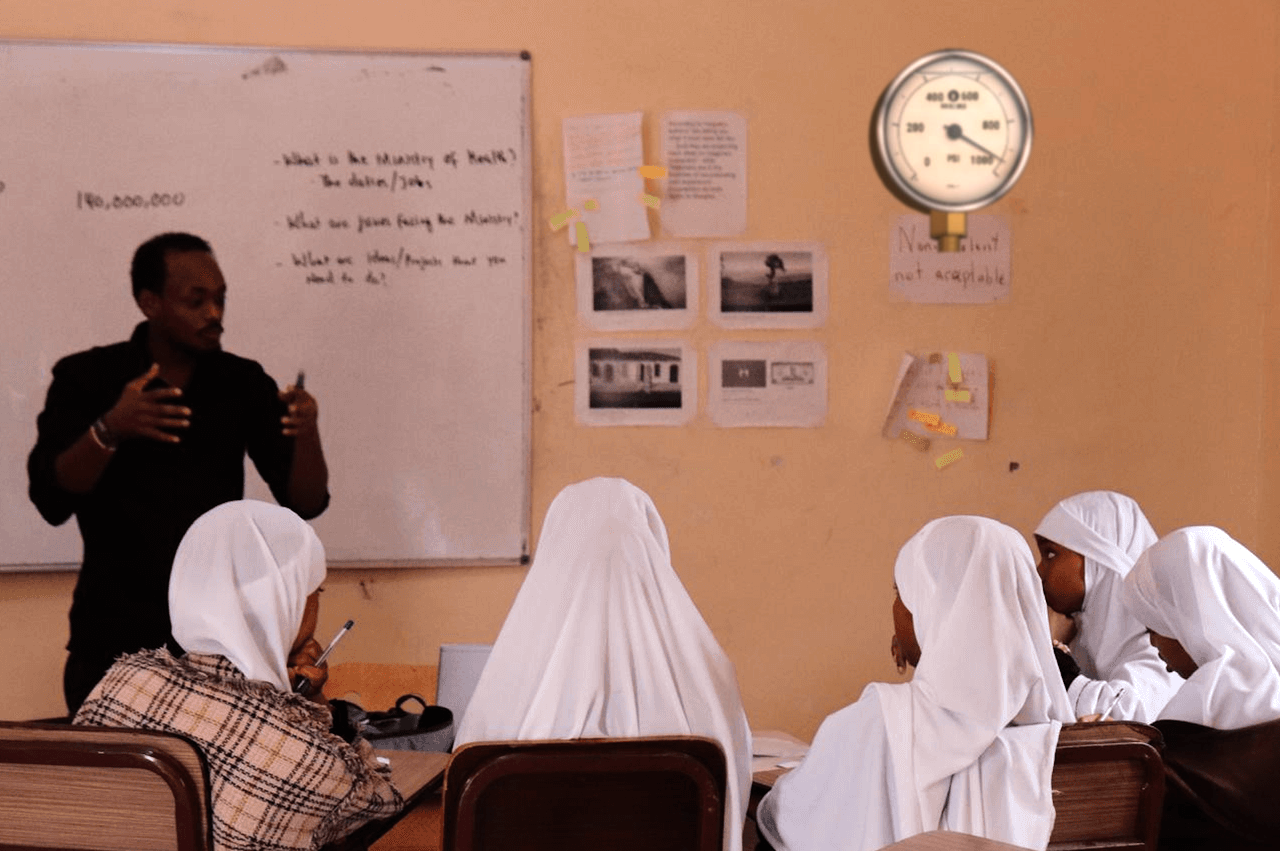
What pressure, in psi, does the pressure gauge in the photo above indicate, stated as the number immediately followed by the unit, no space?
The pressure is 950psi
